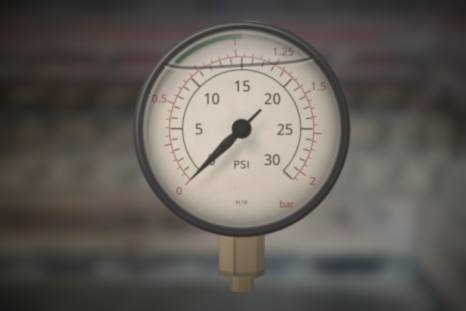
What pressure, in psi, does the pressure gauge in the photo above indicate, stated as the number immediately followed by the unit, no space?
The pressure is 0psi
